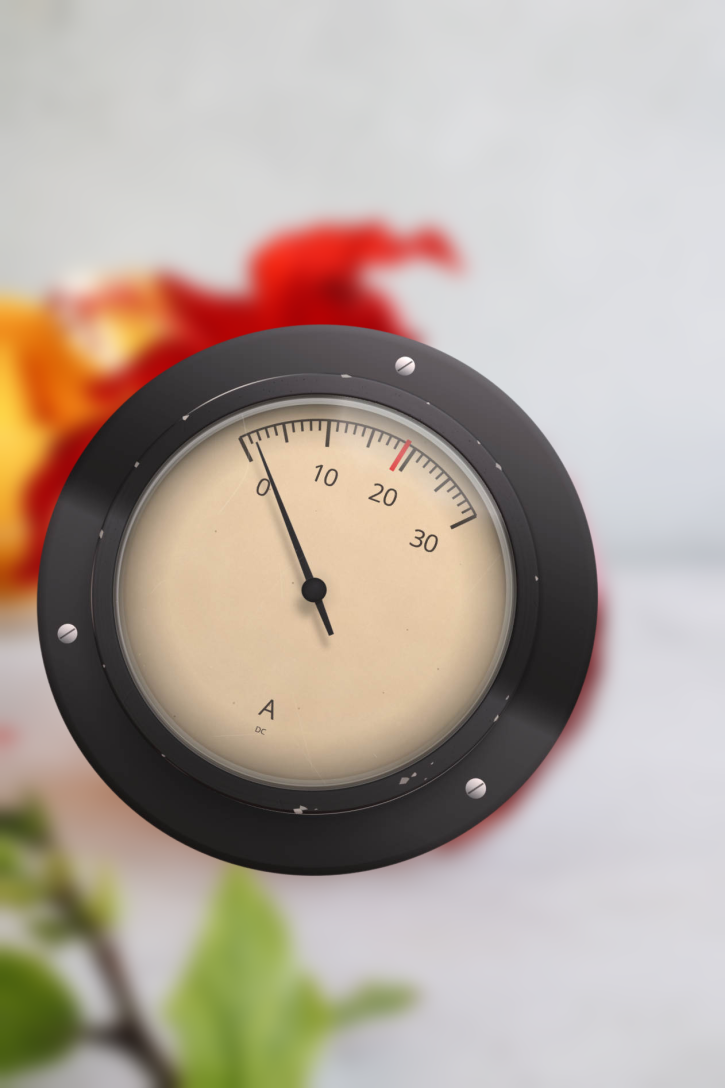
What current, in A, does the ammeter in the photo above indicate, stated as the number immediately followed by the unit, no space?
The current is 1.5A
